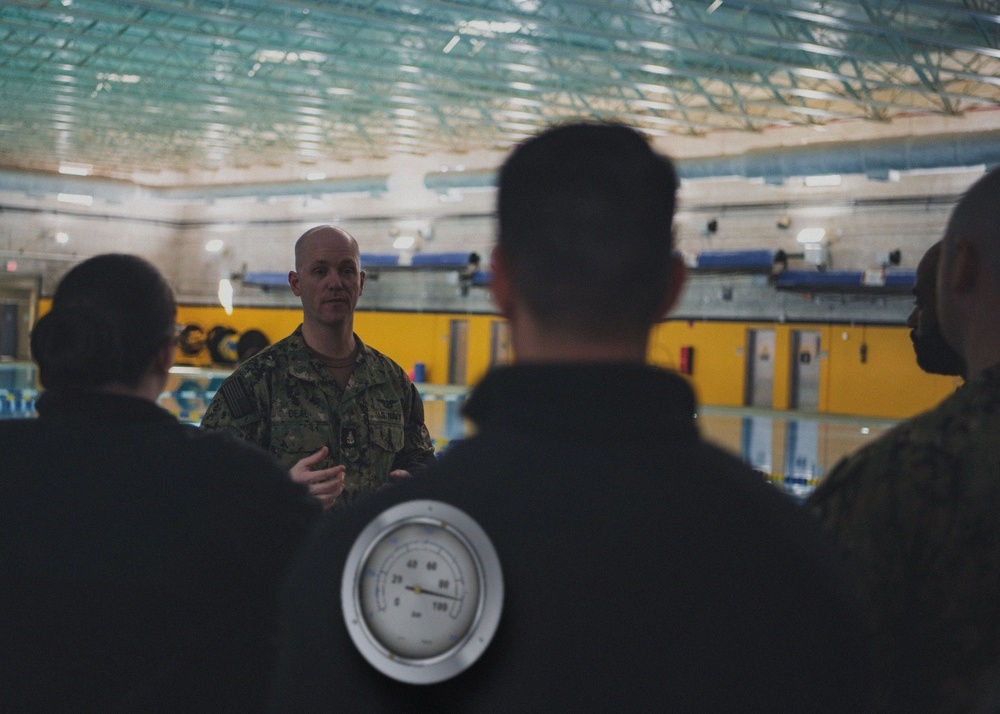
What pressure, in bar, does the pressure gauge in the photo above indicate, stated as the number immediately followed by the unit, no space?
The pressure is 90bar
